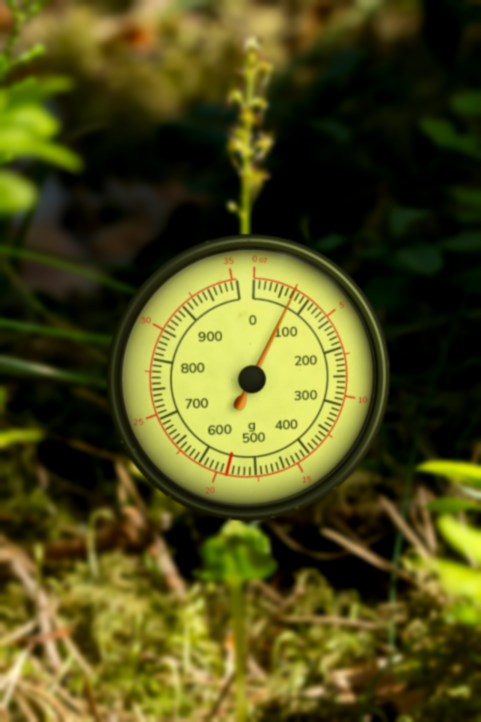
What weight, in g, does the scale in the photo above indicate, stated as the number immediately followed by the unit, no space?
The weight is 70g
